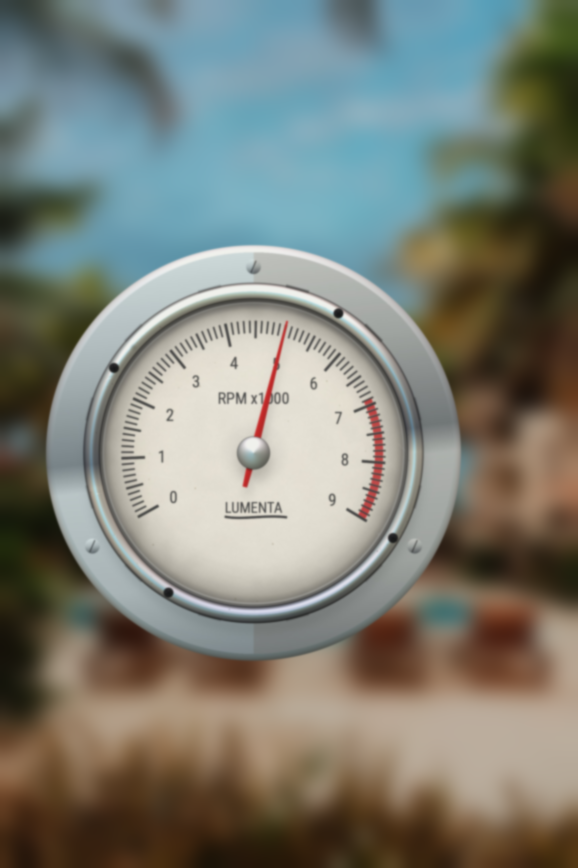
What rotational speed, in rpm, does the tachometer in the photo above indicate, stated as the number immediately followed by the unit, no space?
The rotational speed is 5000rpm
